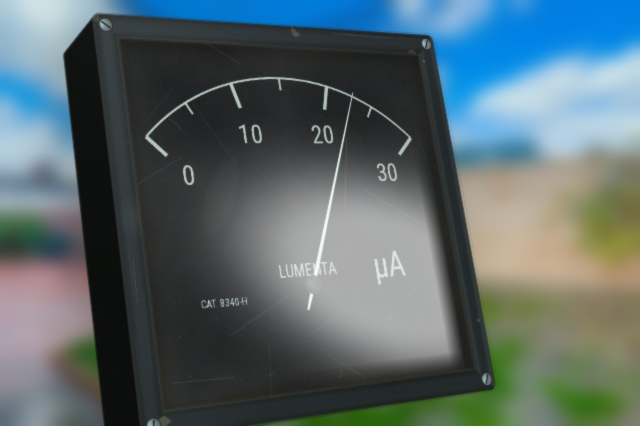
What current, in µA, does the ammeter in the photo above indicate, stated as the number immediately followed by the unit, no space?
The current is 22.5µA
